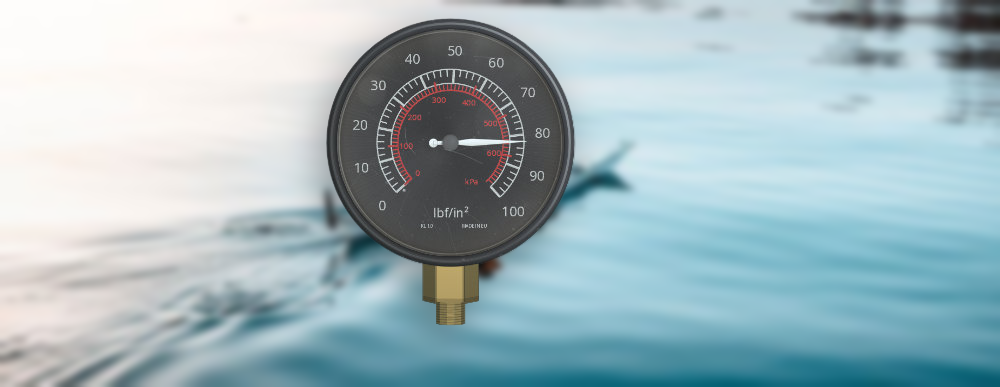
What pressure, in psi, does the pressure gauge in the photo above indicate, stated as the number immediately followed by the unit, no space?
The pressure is 82psi
